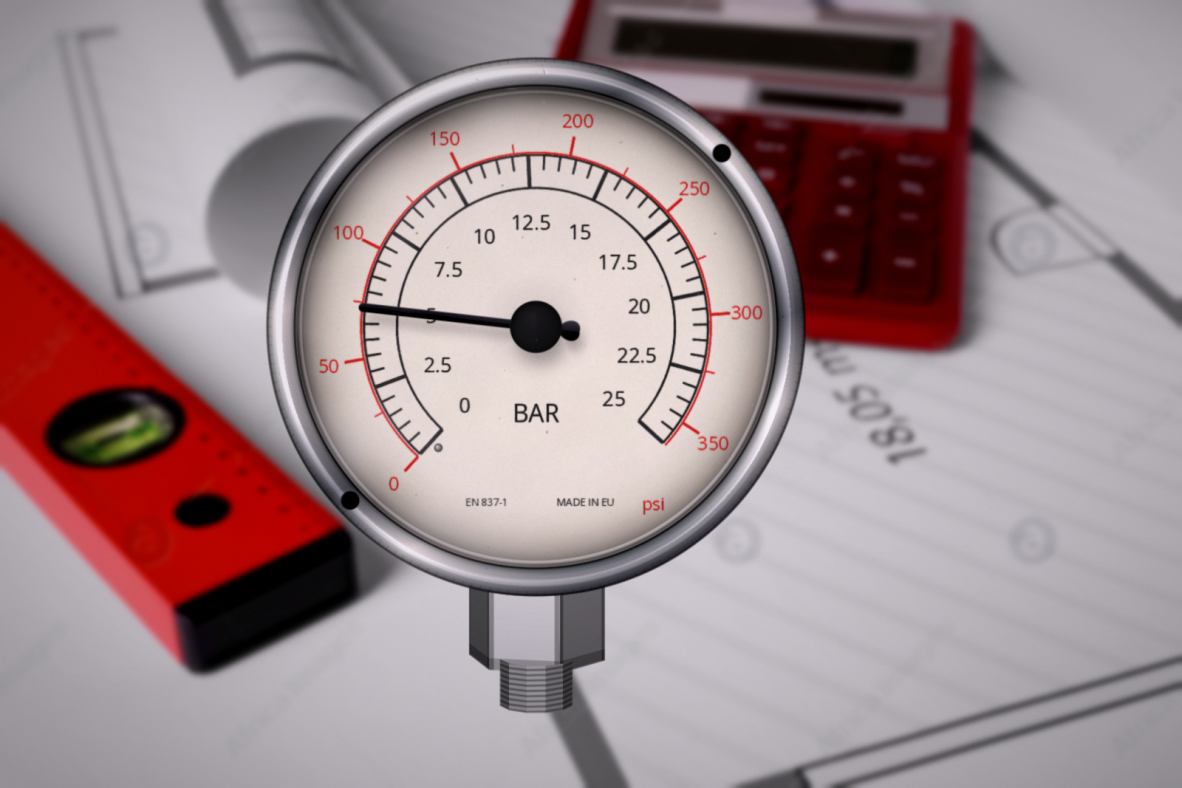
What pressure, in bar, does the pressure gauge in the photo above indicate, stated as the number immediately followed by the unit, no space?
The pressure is 5bar
